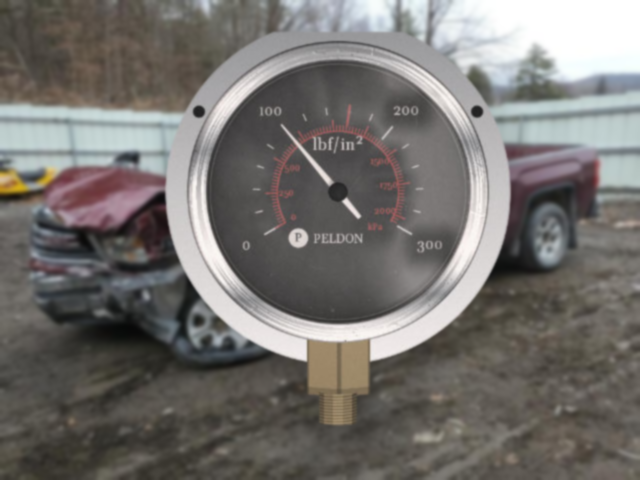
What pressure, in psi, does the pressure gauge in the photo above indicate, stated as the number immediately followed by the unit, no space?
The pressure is 100psi
